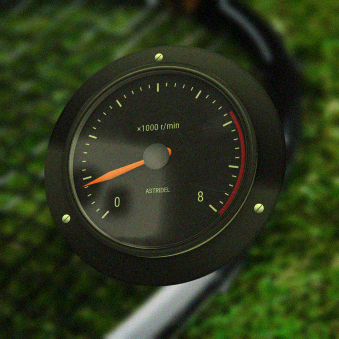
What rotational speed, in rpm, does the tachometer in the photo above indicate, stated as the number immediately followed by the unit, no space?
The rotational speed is 800rpm
